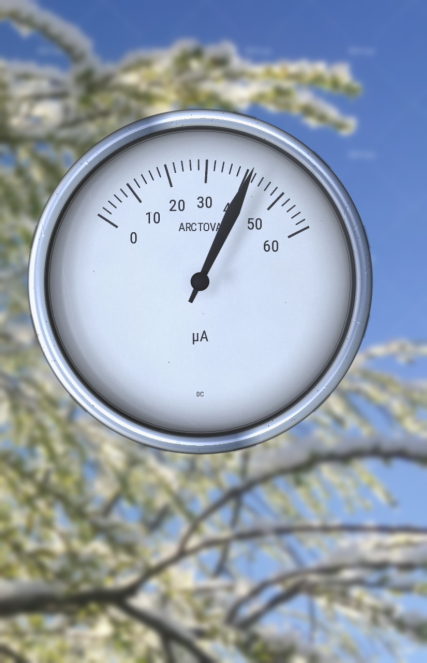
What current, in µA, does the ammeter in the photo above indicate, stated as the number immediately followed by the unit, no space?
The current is 41µA
